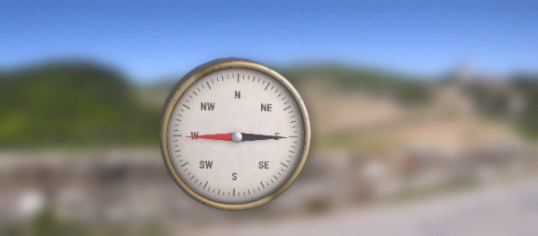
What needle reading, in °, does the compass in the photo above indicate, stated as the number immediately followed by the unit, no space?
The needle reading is 270°
